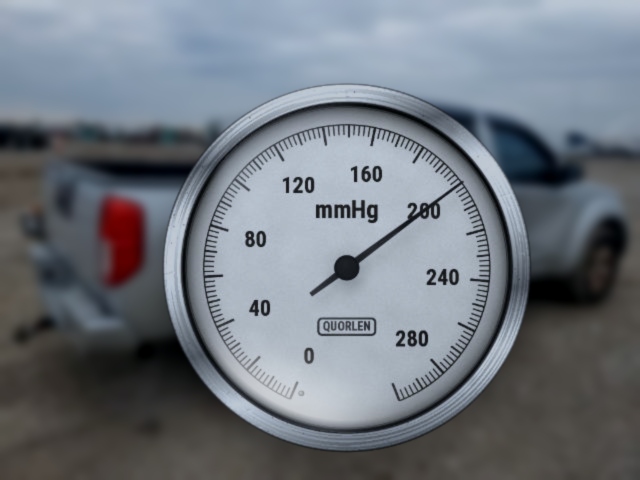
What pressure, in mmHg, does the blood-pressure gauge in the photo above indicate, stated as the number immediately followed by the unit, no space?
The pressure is 200mmHg
